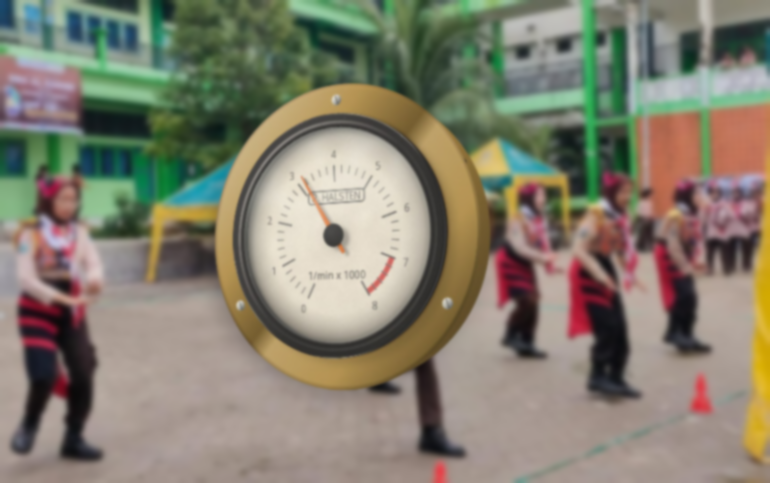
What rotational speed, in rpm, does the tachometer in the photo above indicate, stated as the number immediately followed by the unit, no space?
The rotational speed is 3200rpm
